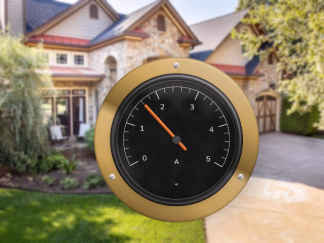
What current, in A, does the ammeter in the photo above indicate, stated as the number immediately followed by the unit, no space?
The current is 1.6A
